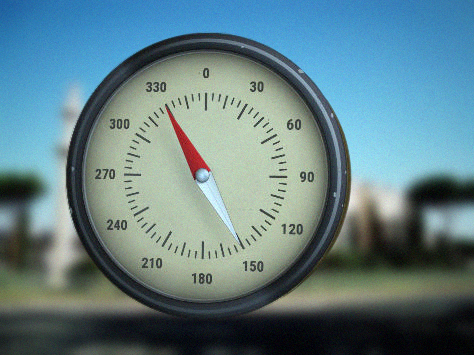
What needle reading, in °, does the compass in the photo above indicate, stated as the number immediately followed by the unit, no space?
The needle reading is 330°
